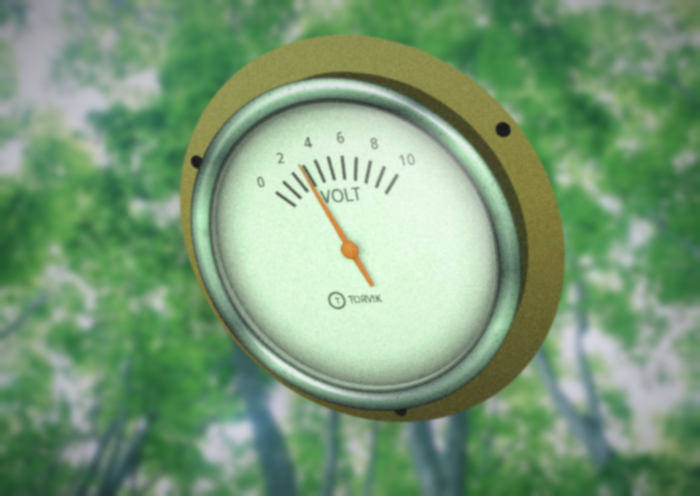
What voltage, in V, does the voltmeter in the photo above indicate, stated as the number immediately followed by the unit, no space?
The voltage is 3V
